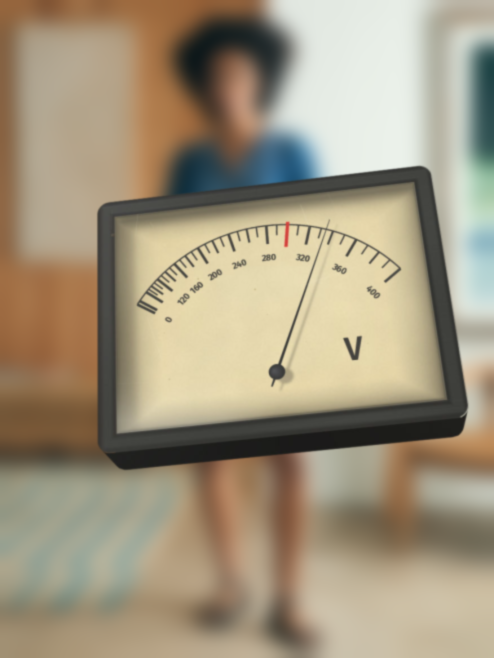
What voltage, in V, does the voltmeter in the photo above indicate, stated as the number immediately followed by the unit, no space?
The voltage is 335V
